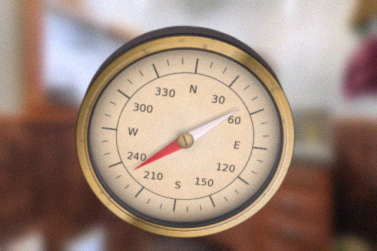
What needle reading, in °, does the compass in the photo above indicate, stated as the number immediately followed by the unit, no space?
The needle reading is 230°
